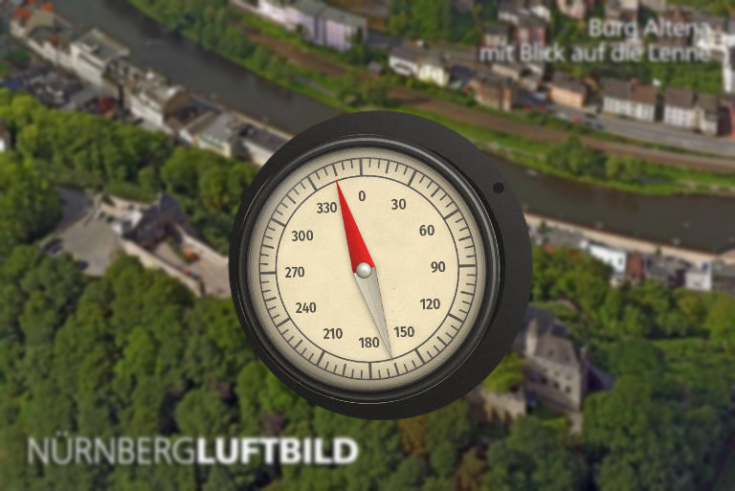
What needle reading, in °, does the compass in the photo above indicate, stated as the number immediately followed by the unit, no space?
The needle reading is 345°
